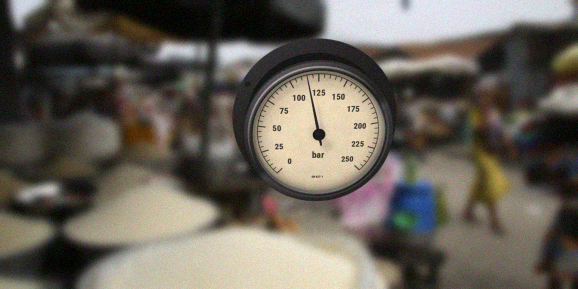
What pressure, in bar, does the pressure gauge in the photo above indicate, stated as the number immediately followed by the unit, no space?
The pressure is 115bar
